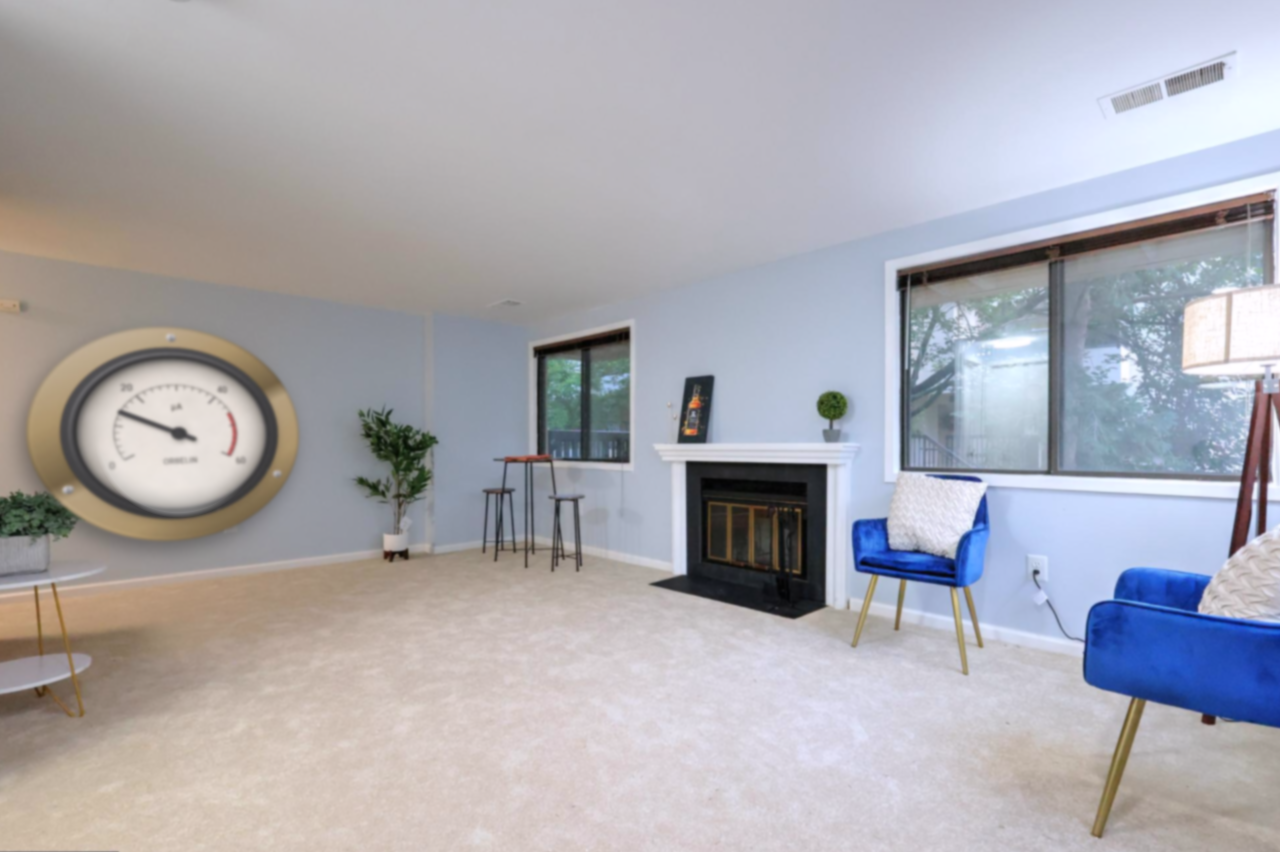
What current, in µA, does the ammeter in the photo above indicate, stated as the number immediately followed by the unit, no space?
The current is 14µA
